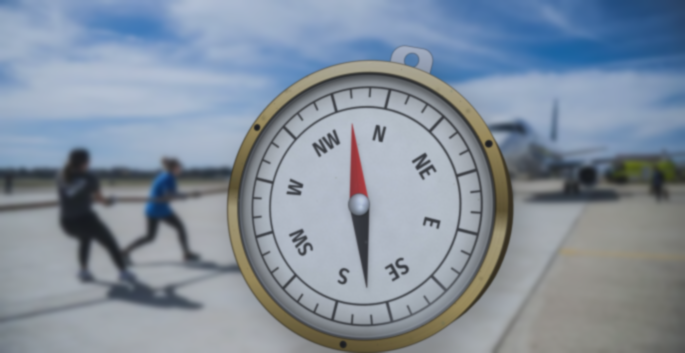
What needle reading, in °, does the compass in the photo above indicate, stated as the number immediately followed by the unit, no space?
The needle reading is 340°
